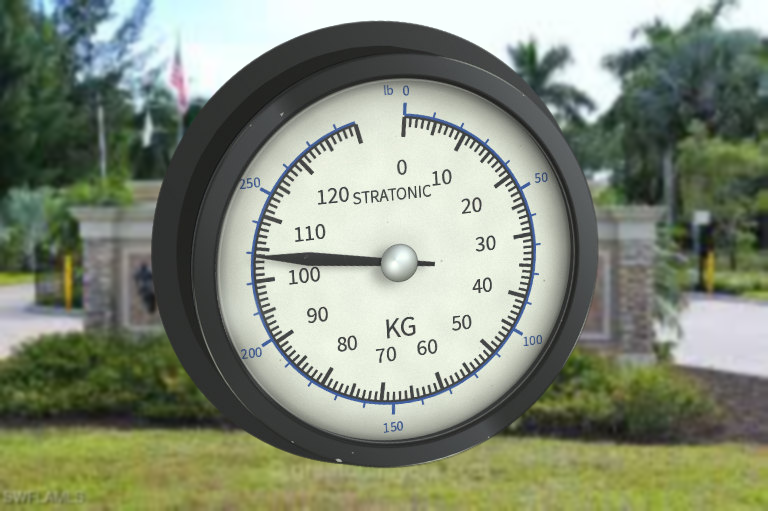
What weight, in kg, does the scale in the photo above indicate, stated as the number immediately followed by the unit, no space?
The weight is 104kg
